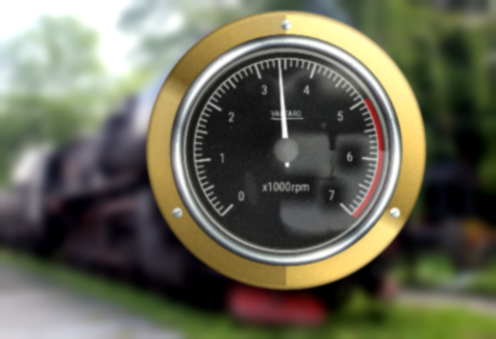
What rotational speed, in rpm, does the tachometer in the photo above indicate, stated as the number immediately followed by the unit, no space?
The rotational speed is 3400rpm
